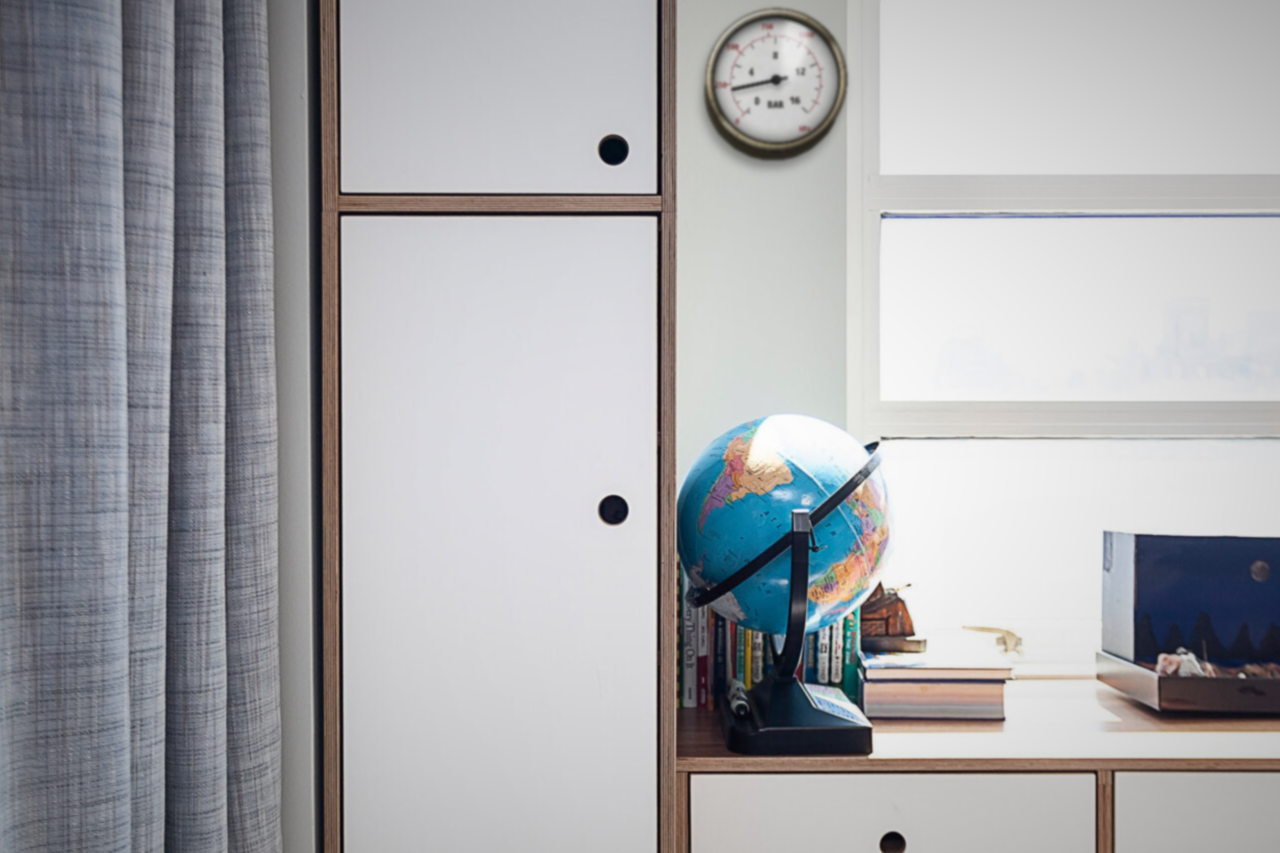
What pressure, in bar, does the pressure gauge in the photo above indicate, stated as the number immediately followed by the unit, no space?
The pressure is 2bar
